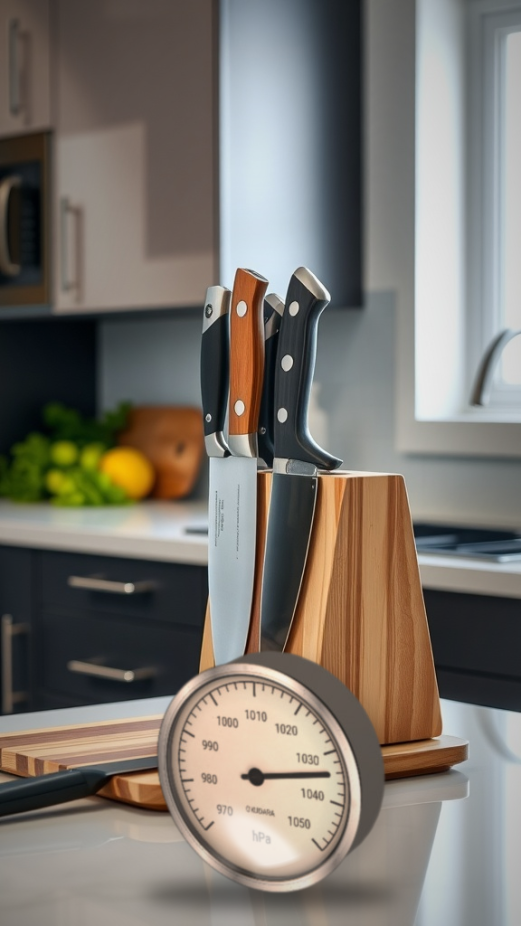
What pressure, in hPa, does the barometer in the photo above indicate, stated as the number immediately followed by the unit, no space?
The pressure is 1034hPa
